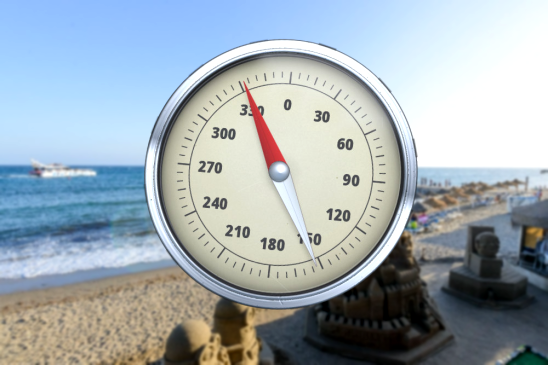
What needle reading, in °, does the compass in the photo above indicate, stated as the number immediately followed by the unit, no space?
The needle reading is 332.5°
